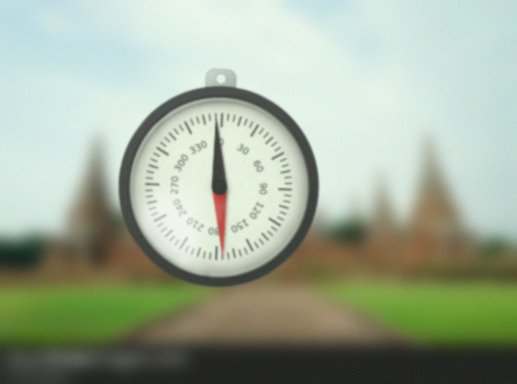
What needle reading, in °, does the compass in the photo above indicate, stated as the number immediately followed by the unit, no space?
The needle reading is 175°
